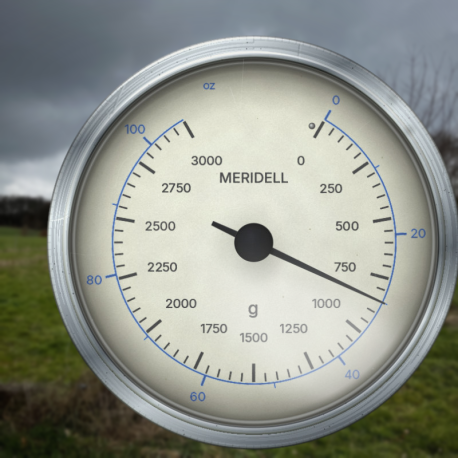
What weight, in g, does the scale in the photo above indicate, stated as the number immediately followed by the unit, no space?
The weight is 850g
